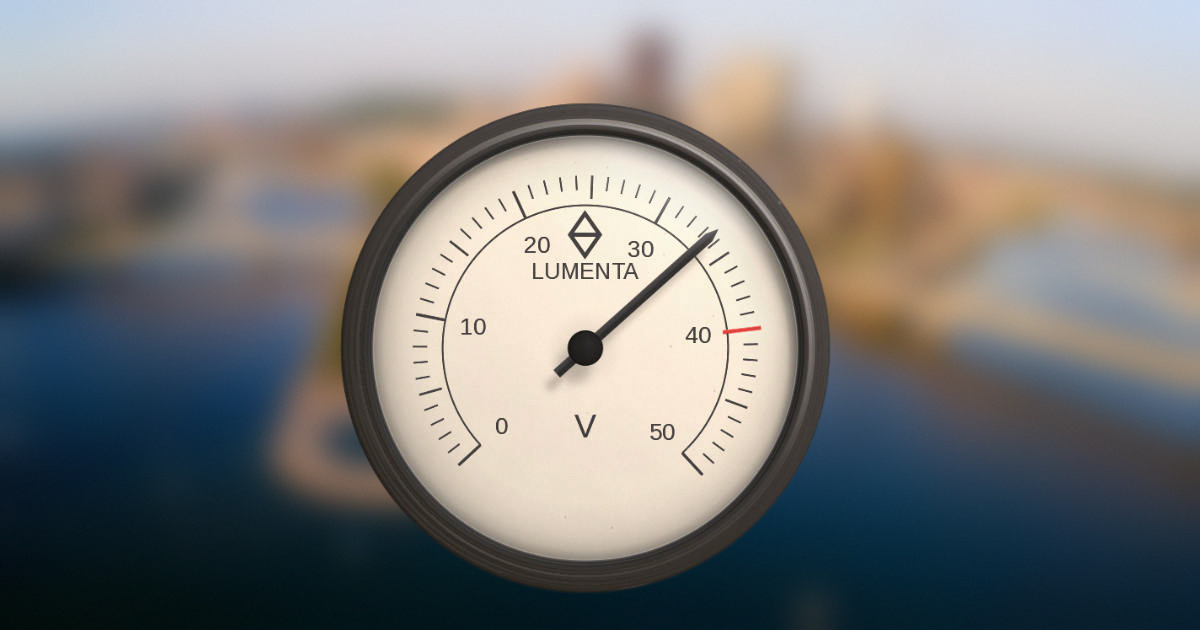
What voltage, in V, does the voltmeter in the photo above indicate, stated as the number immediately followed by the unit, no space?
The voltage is 33.5V
